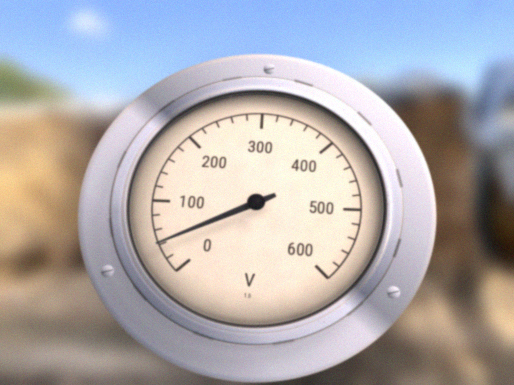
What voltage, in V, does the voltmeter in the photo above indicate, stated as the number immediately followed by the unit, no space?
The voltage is 40V
